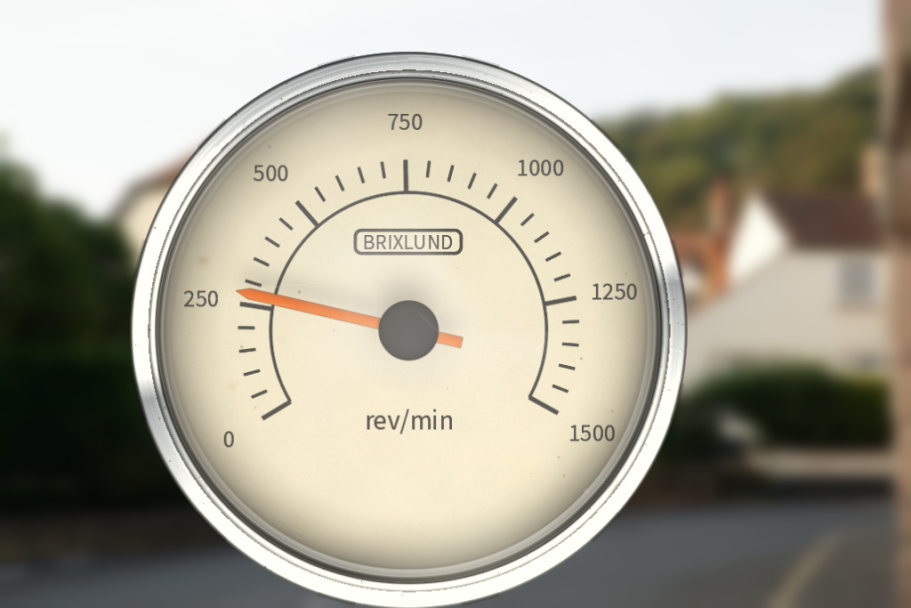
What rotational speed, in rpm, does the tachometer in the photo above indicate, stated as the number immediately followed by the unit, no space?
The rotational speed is 275rpm
